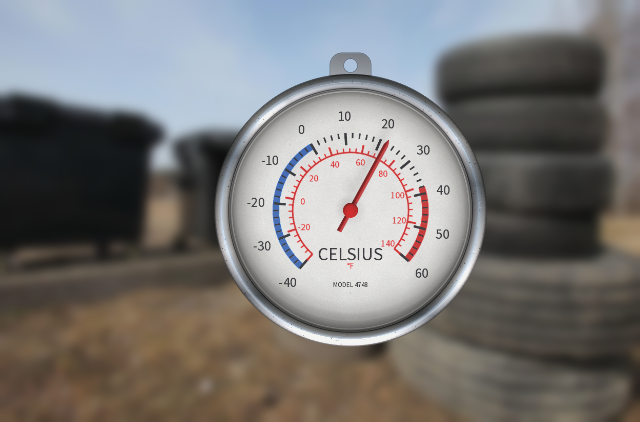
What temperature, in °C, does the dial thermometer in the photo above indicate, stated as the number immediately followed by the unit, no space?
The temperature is 22°C
